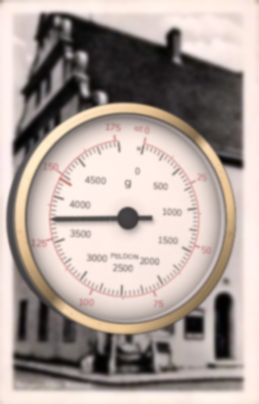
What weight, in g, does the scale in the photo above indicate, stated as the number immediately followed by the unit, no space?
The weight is 3750g
